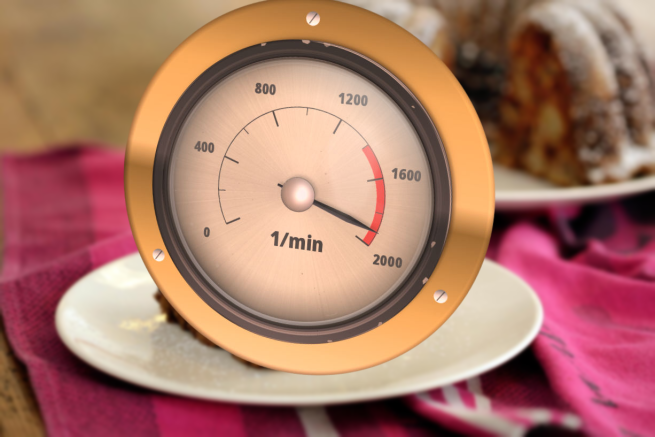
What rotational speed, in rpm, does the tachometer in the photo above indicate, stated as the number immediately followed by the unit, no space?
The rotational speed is 1900rpm
